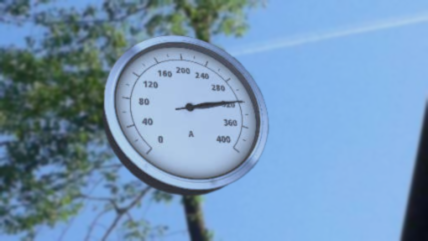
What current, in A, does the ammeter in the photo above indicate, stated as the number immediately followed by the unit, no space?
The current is 320A
